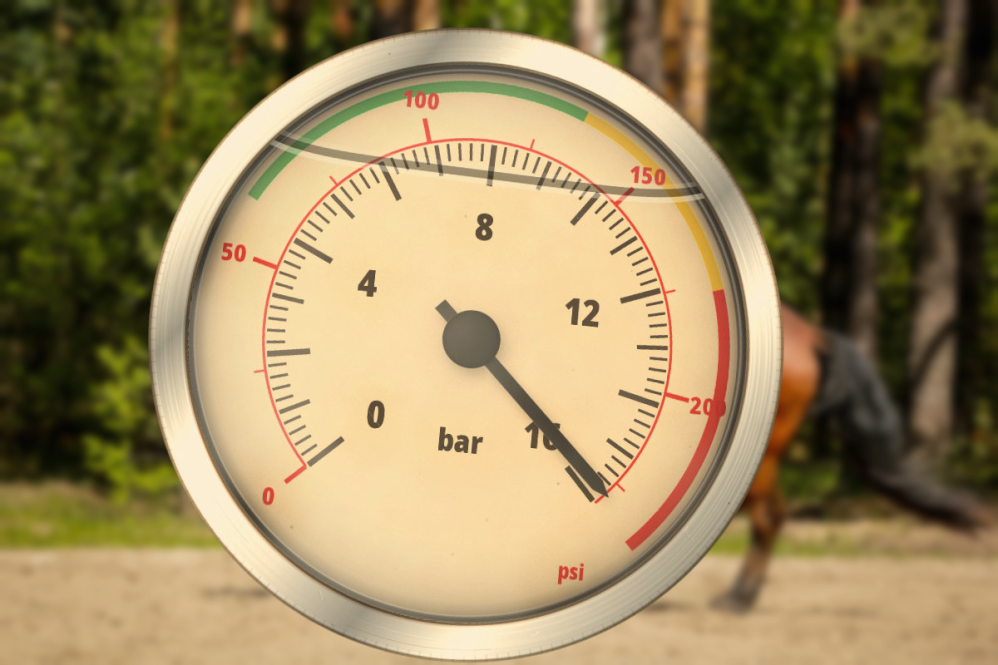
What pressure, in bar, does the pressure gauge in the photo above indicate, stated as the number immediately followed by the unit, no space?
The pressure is 15.8bar
